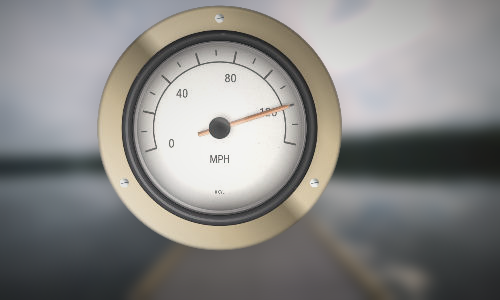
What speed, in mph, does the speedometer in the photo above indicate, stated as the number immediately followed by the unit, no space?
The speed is 120mph
